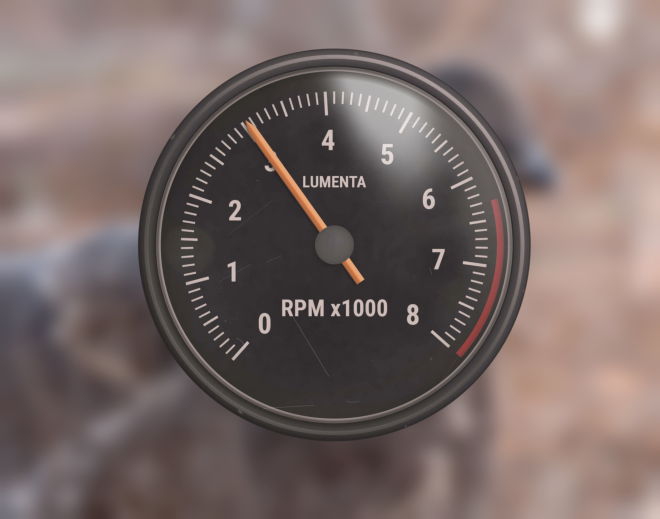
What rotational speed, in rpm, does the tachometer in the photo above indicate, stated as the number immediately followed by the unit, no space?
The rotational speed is 3050rpm
